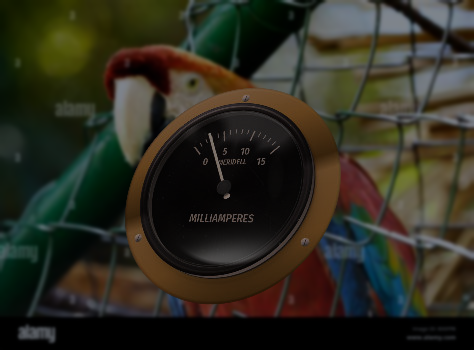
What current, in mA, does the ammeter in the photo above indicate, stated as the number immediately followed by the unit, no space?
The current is 3mA
